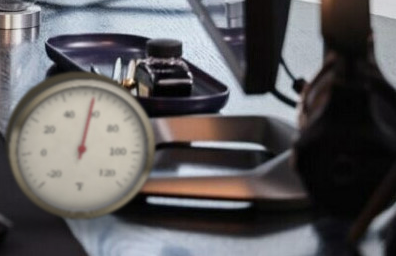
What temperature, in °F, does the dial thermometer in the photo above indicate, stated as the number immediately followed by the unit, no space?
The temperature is 56°F
